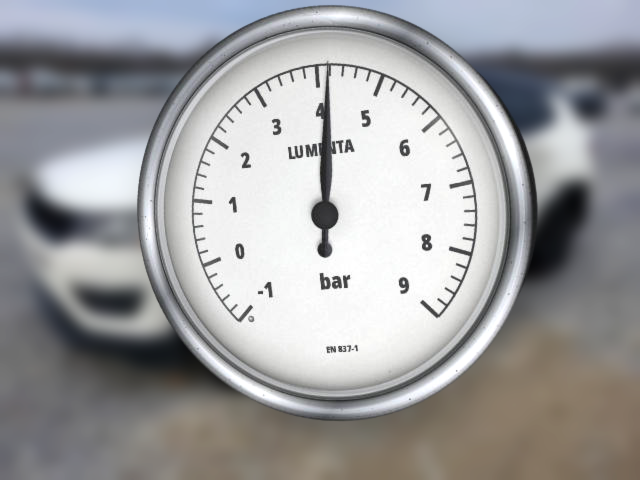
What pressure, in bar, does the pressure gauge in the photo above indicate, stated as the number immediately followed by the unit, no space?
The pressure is 4.2bar
